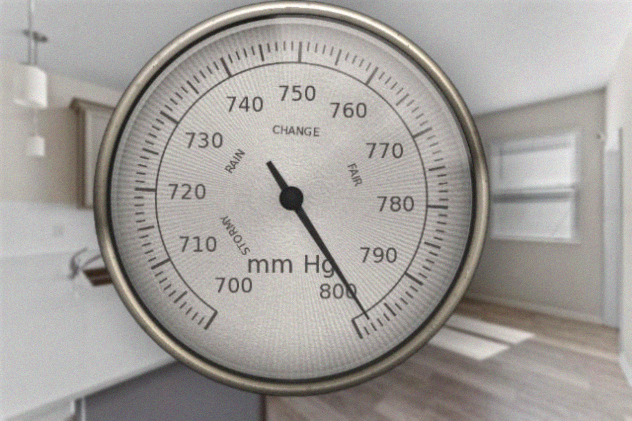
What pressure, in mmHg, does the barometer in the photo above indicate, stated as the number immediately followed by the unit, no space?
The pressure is 798mmHg
